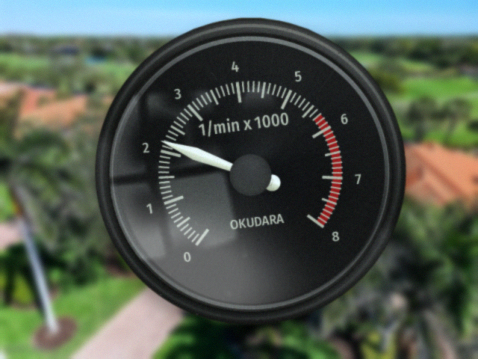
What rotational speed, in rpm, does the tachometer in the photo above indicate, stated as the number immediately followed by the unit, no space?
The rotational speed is 2200rpm
